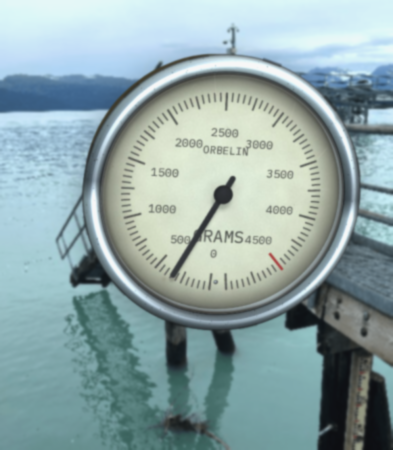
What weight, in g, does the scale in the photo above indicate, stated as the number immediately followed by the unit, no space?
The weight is 350g
